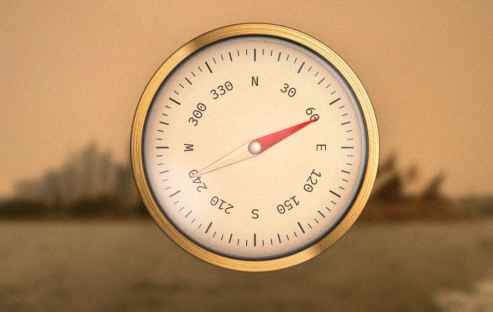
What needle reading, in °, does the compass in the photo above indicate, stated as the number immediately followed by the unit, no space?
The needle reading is 65°
